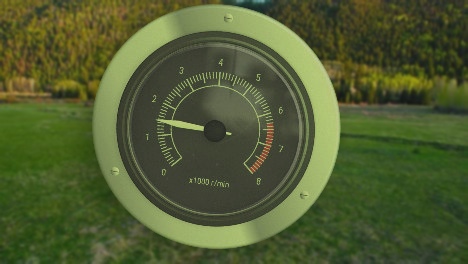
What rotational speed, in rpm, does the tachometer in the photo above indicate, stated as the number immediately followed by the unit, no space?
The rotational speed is 1500rpm
